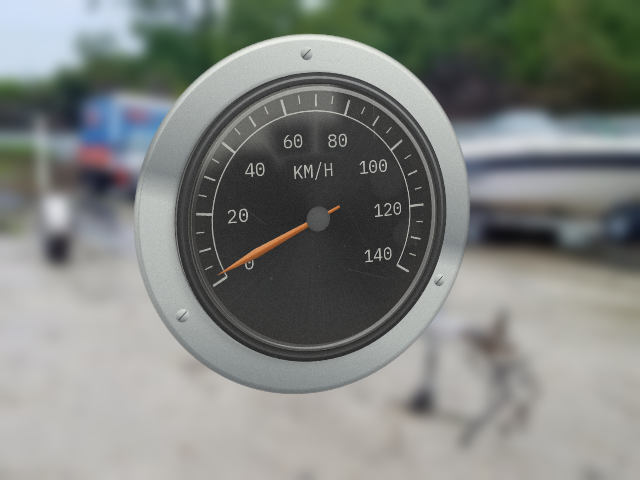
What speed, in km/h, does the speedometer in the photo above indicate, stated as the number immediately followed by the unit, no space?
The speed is 2.5km/h
